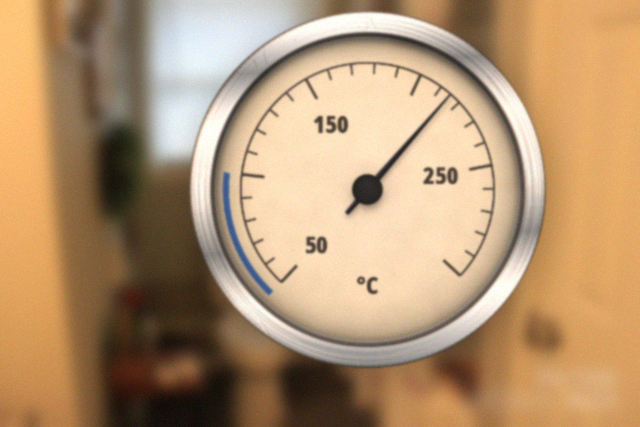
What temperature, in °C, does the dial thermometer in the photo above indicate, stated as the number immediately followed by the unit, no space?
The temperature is 215°C
